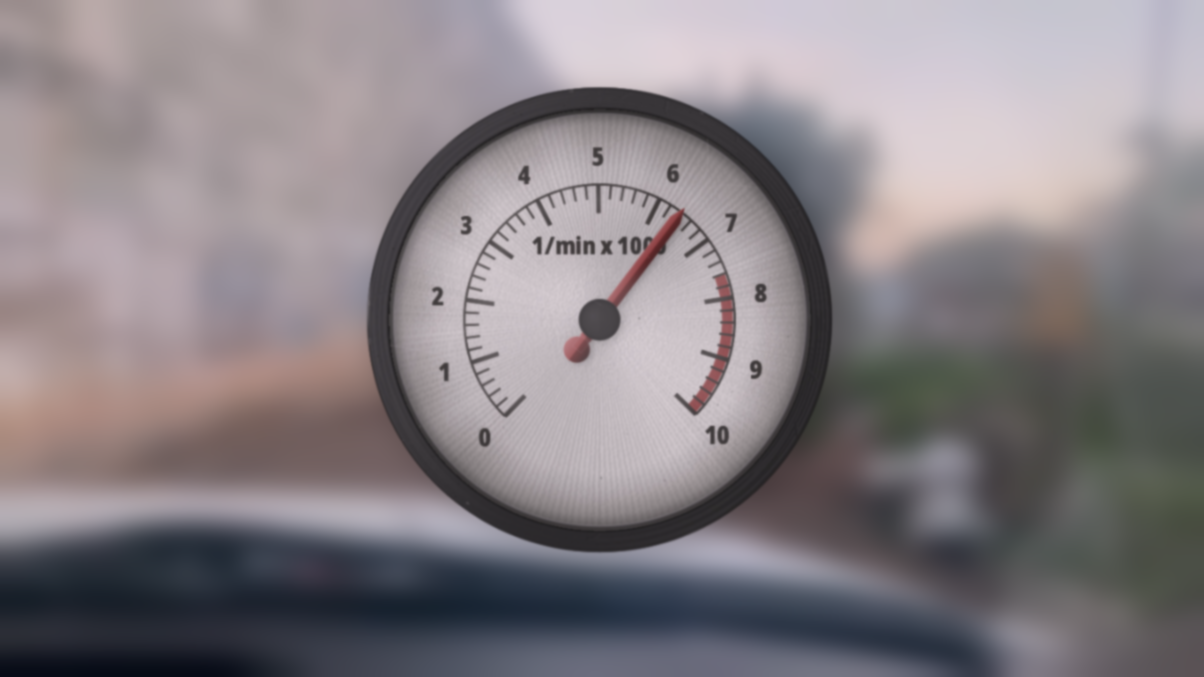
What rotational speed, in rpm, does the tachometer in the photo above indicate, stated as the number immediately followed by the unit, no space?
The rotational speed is 6400rpm
